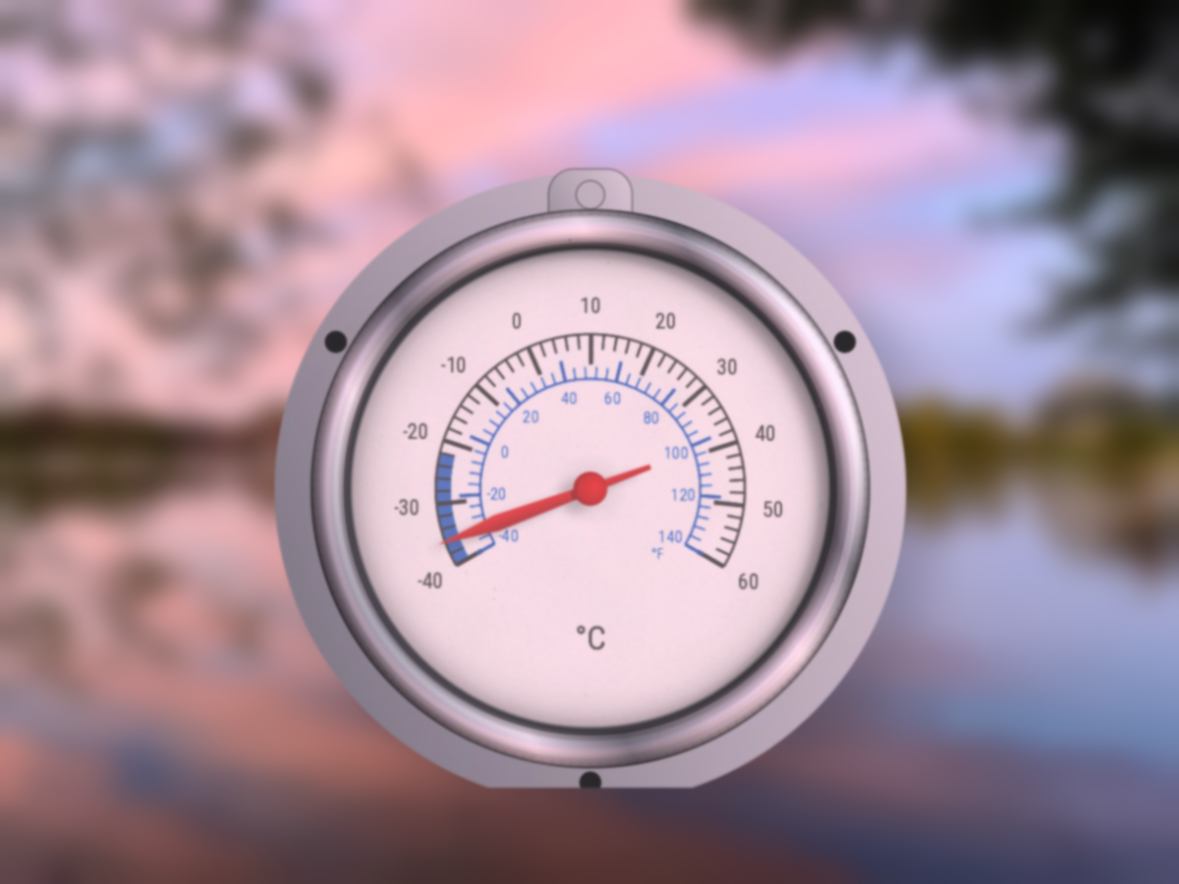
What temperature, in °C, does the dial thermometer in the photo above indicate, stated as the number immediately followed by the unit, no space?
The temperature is -36°C
